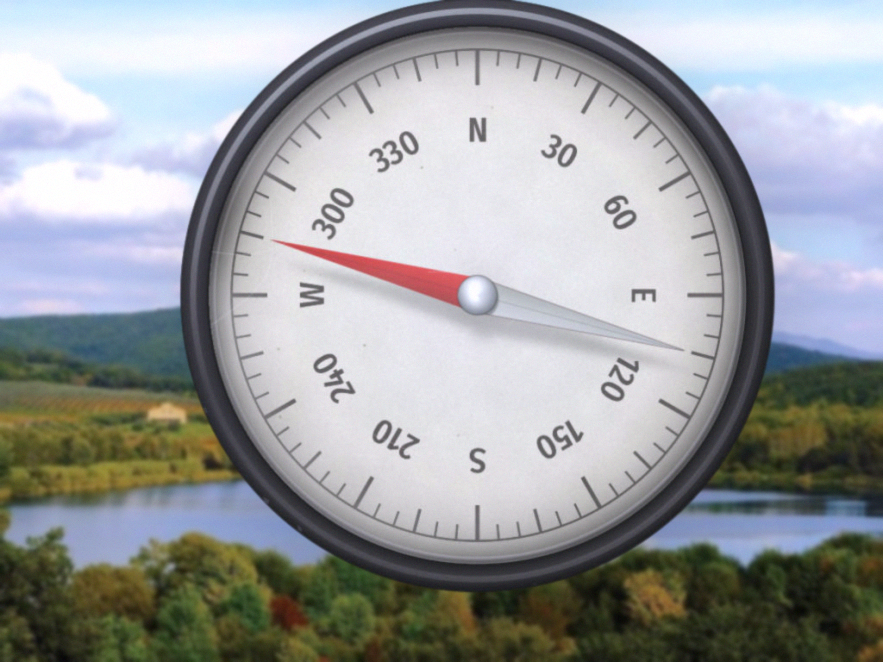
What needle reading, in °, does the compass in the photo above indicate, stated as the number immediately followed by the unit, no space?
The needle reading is 285°
